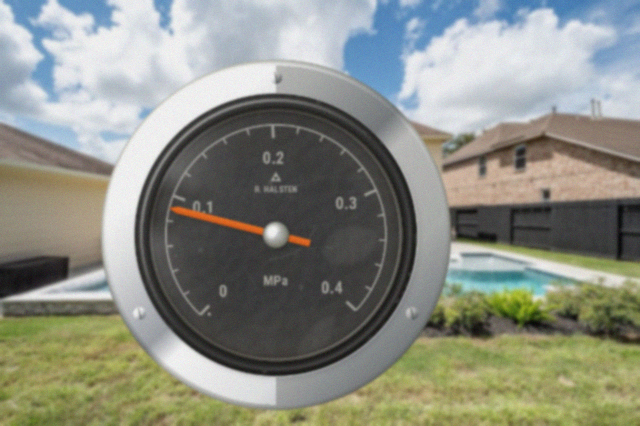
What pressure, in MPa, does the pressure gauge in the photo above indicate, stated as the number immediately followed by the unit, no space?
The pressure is 0.09MPa
